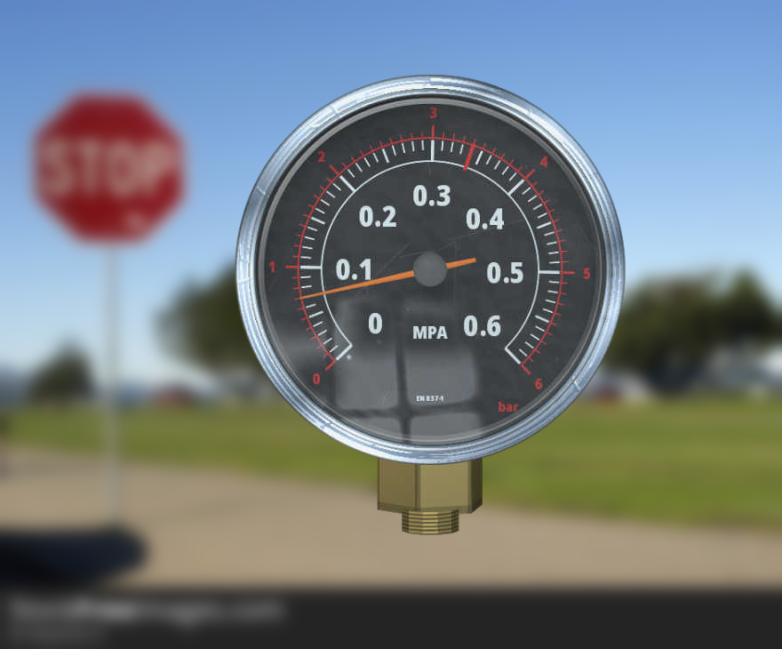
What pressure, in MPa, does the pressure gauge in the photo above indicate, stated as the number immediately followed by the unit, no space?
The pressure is 0.07MPa
